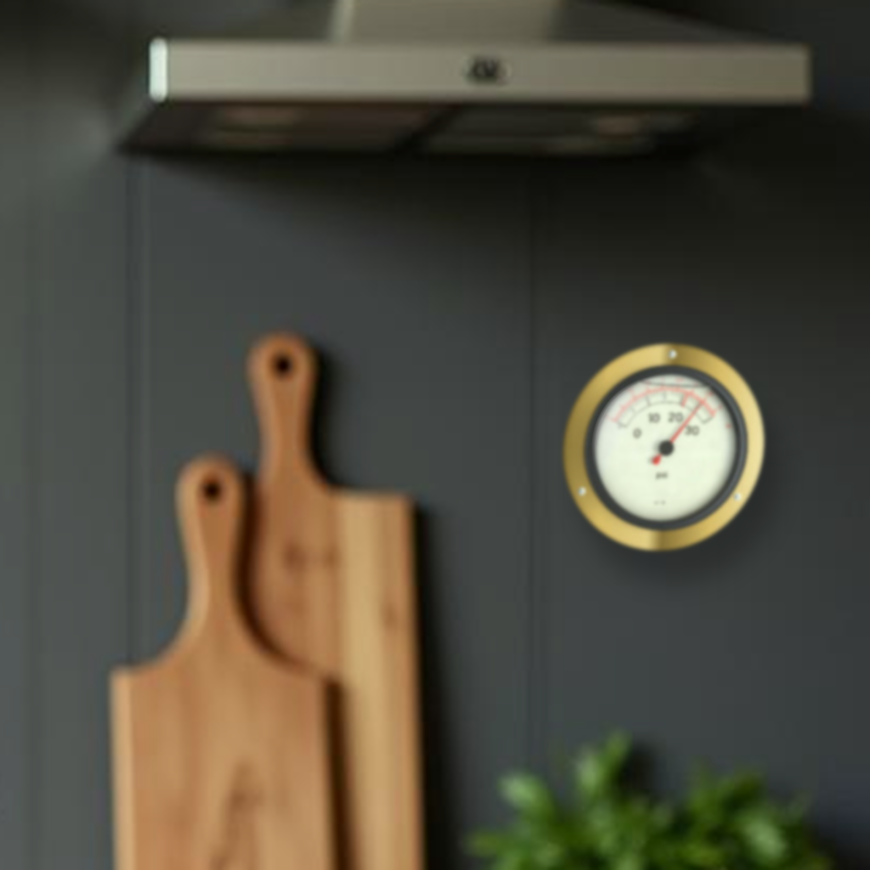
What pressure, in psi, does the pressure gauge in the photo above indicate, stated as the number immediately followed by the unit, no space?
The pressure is 25psi
